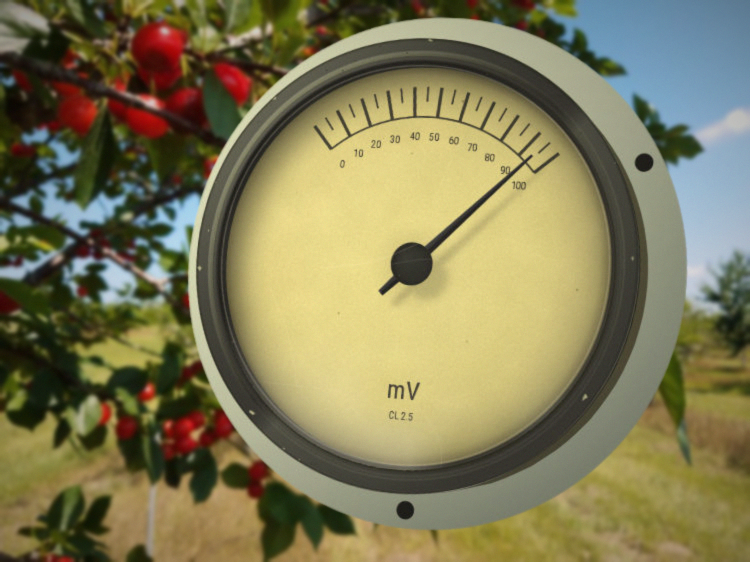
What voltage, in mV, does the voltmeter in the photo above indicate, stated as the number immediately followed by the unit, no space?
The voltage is 95mV
